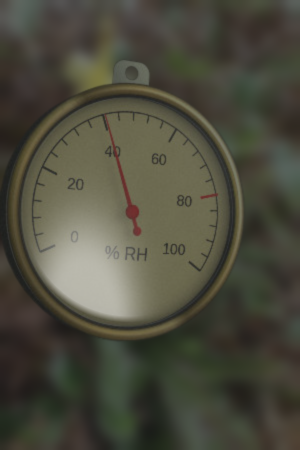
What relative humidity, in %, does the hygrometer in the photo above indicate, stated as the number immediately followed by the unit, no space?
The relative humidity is 40%
